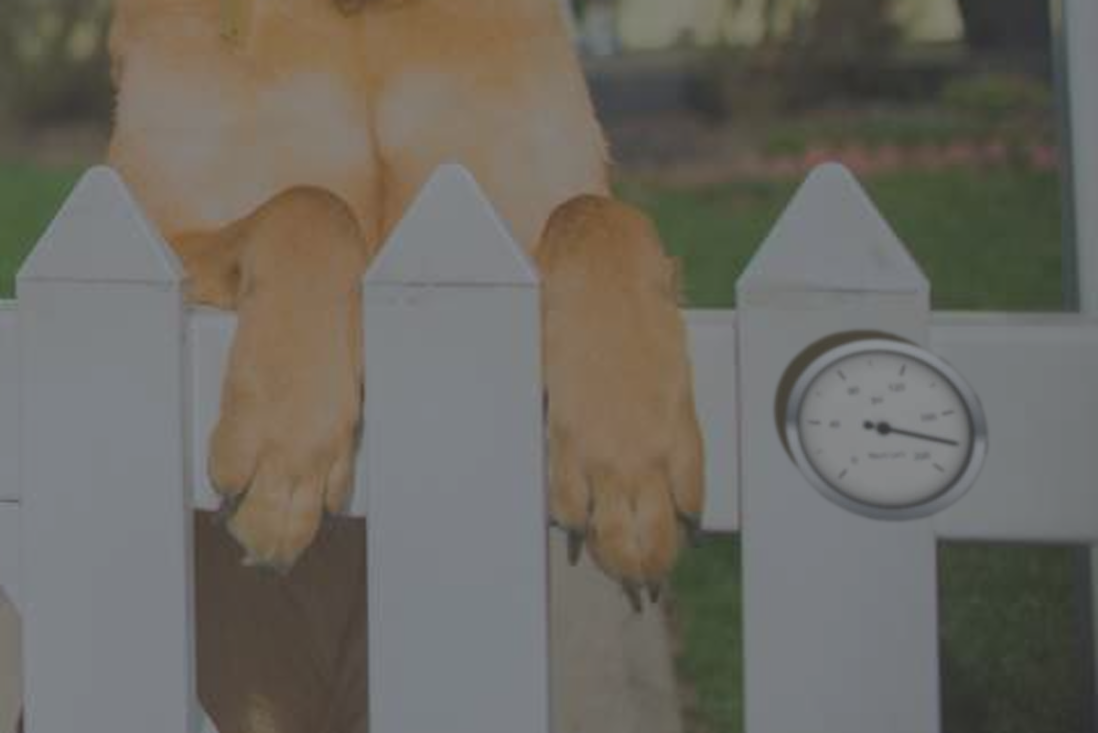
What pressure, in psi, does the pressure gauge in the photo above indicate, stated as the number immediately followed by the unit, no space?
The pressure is 180psi
